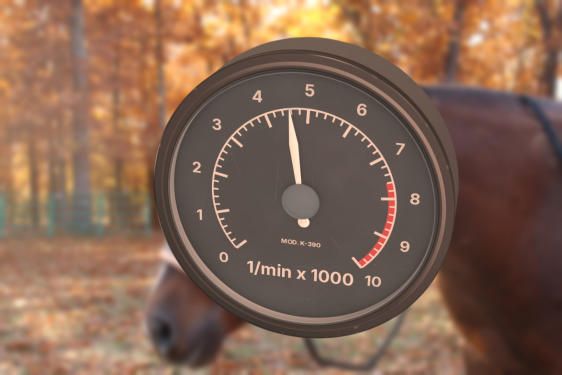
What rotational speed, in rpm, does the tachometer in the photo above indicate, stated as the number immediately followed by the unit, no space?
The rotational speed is 4600rpm
